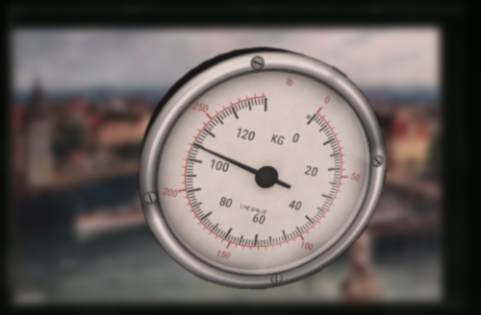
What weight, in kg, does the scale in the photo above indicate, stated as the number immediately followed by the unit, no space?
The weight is 105kg
